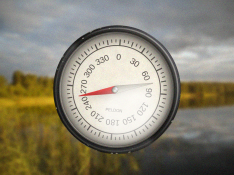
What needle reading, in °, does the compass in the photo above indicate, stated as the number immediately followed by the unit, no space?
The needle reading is 255°
